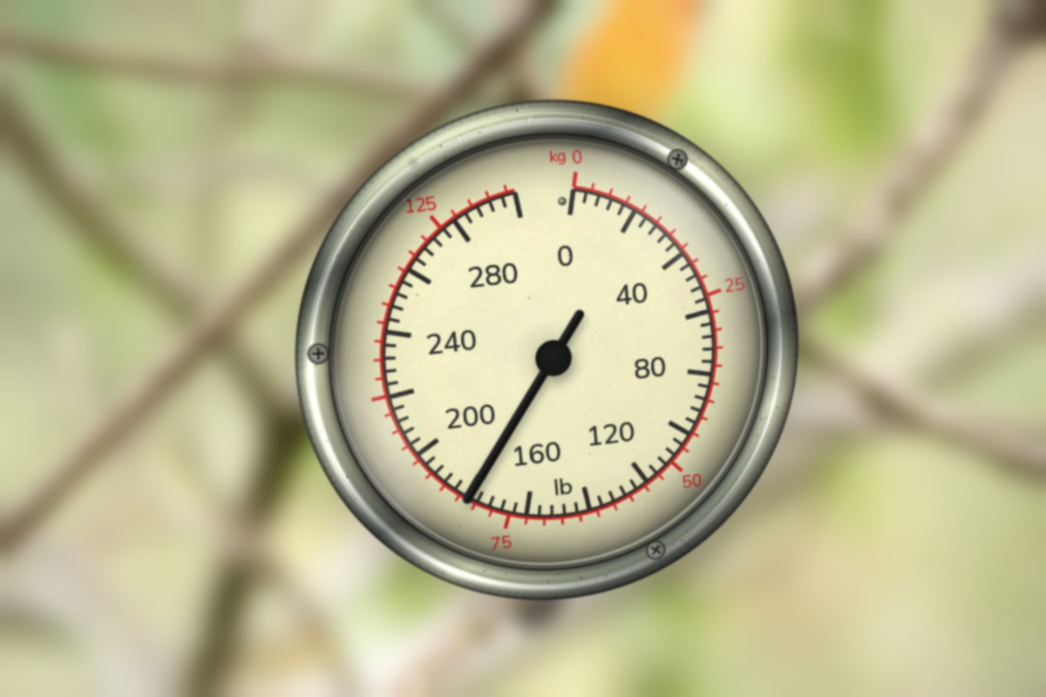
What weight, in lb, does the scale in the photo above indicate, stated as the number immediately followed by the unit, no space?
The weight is 180lb
